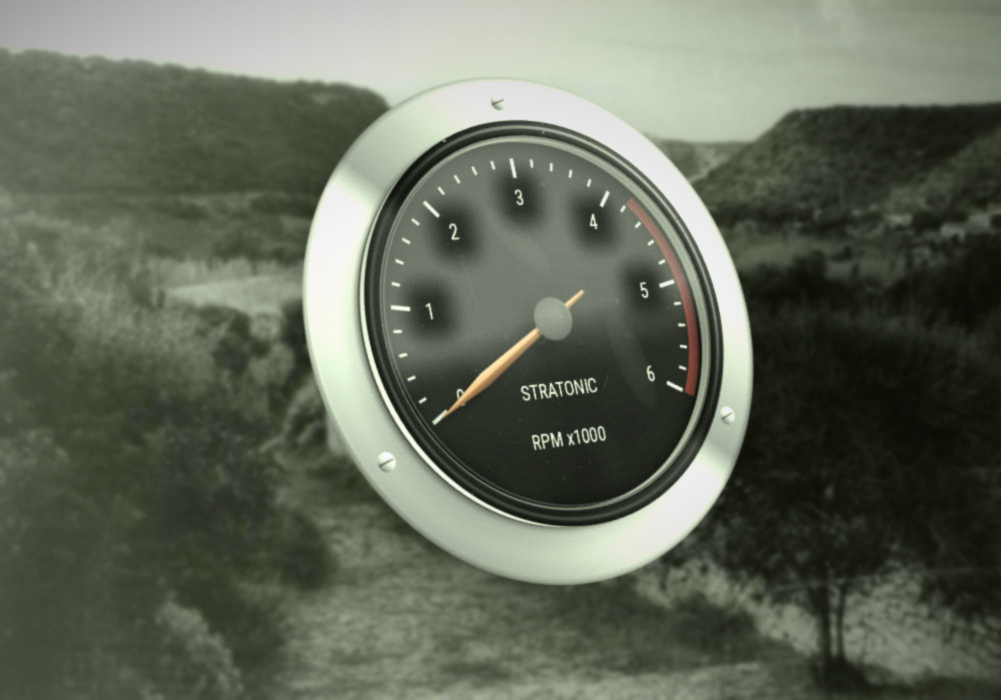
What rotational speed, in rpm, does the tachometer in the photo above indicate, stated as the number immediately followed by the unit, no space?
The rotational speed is 0rpm
